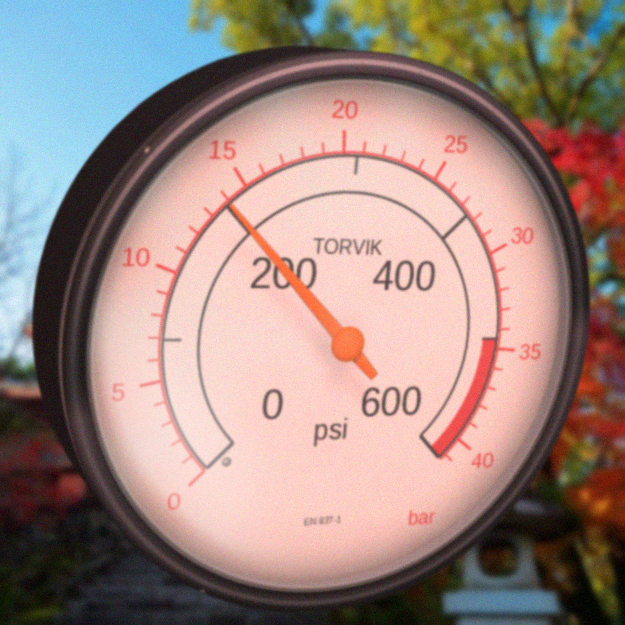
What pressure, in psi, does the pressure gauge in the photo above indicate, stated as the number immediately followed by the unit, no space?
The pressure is 200psi
